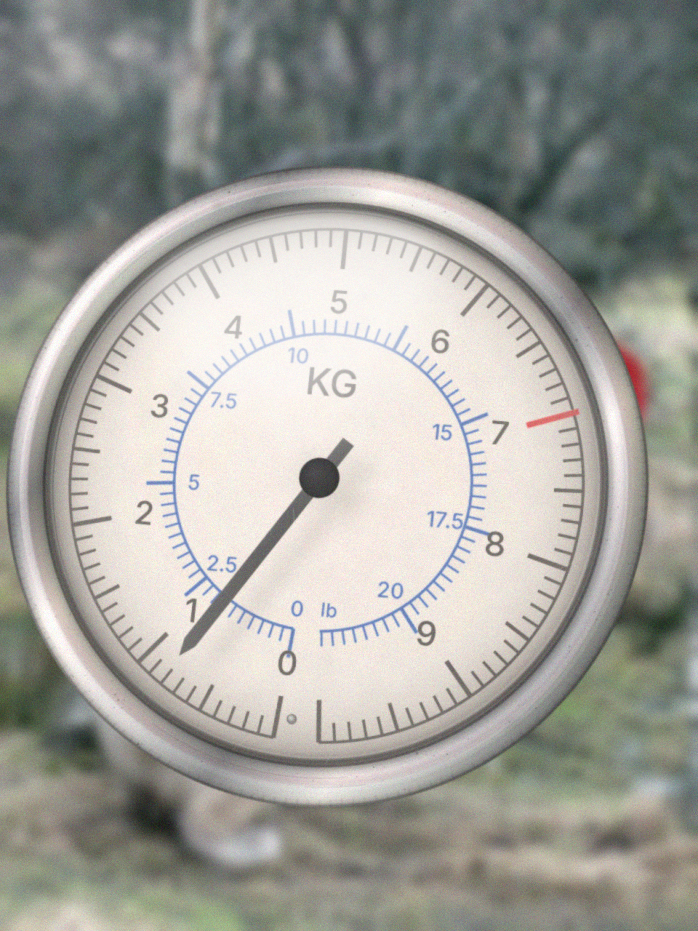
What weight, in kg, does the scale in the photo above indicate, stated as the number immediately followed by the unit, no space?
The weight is 0.8kg
